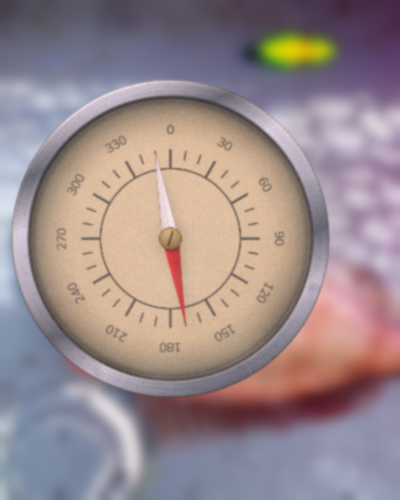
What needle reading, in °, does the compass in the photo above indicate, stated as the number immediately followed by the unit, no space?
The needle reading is 170°
